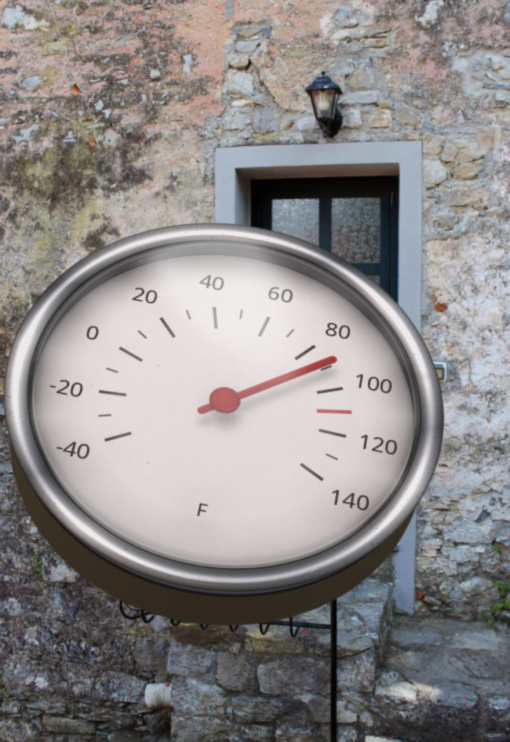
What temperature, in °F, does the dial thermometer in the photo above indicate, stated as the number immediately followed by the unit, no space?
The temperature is 90°F
